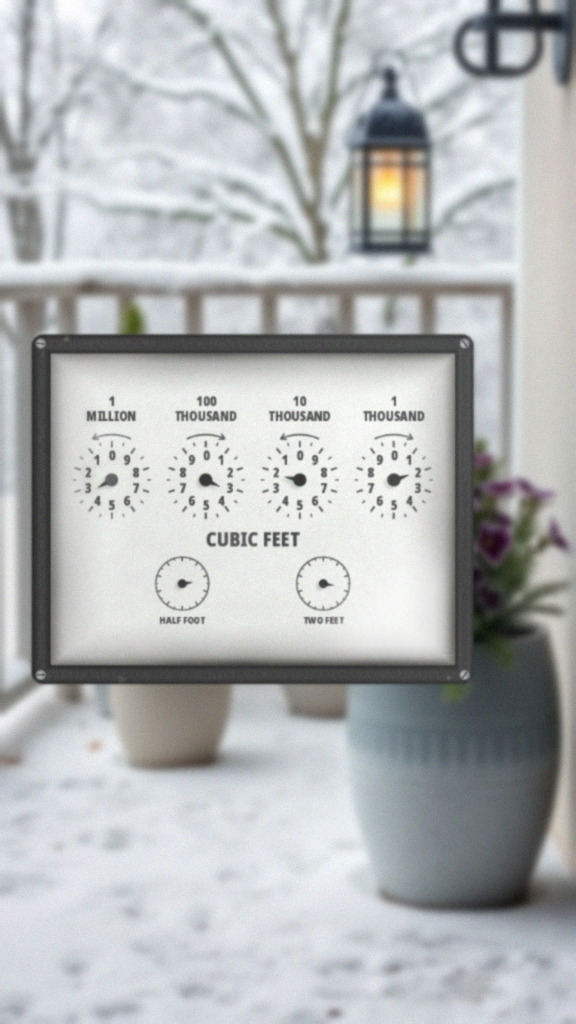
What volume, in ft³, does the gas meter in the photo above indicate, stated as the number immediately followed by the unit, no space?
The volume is 332200ft³
